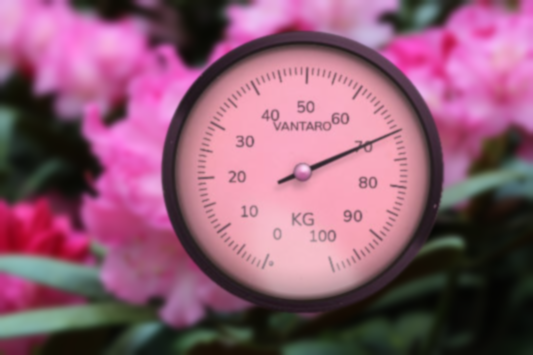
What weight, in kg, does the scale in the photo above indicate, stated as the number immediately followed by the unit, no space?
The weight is 70kg
